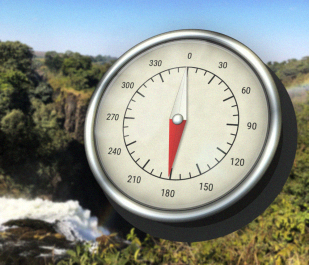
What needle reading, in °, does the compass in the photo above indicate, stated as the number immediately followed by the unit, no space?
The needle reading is 180°
